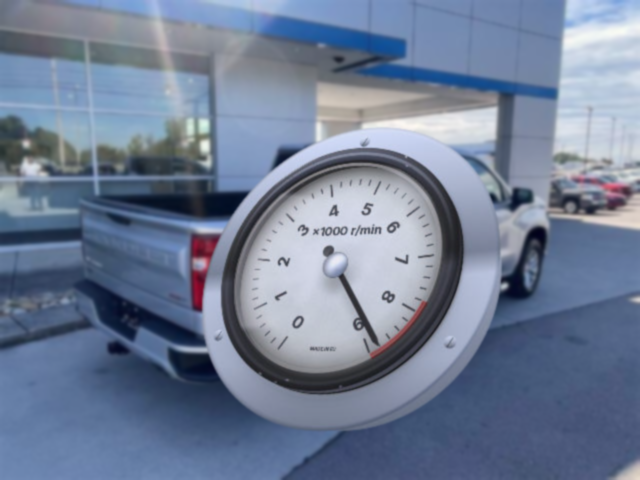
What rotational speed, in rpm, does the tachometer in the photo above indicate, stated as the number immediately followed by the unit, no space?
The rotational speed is 8800rpm
